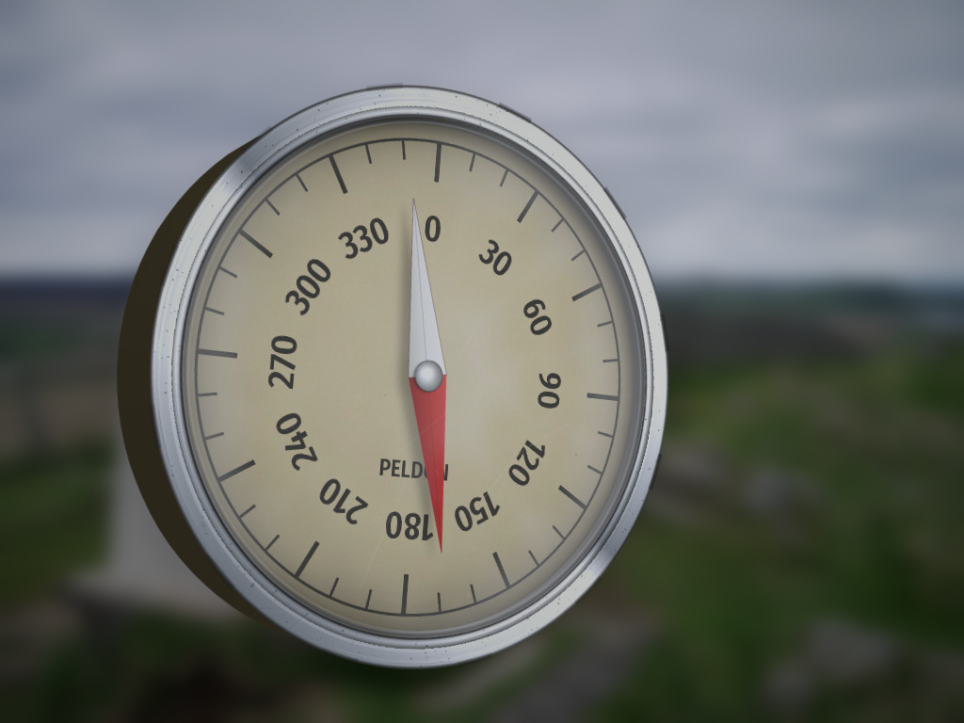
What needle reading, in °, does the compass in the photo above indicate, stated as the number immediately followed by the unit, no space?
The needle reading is 170°
